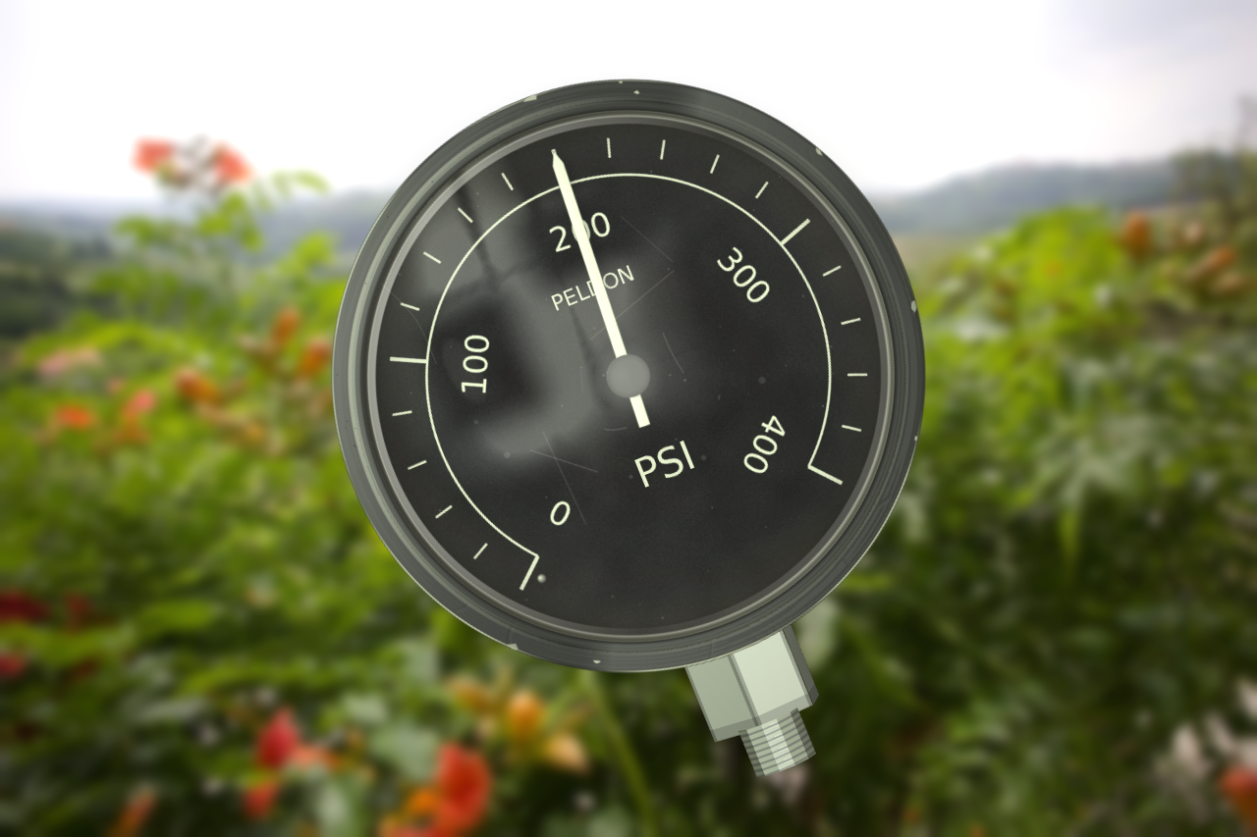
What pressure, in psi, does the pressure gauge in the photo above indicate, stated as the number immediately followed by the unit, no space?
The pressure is 200psi
